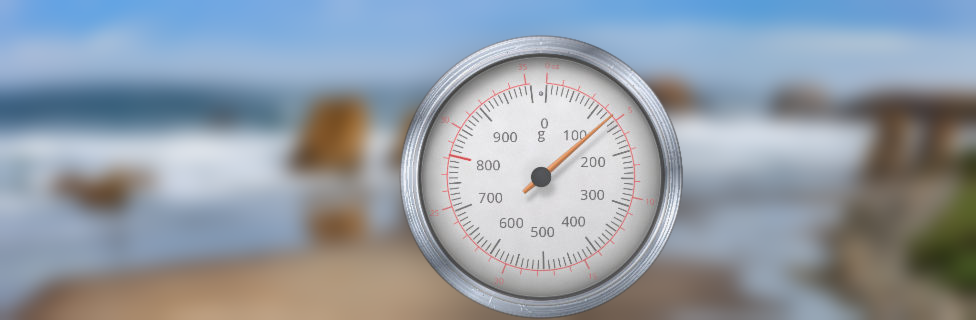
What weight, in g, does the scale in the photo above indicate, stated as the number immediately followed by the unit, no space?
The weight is 130g
